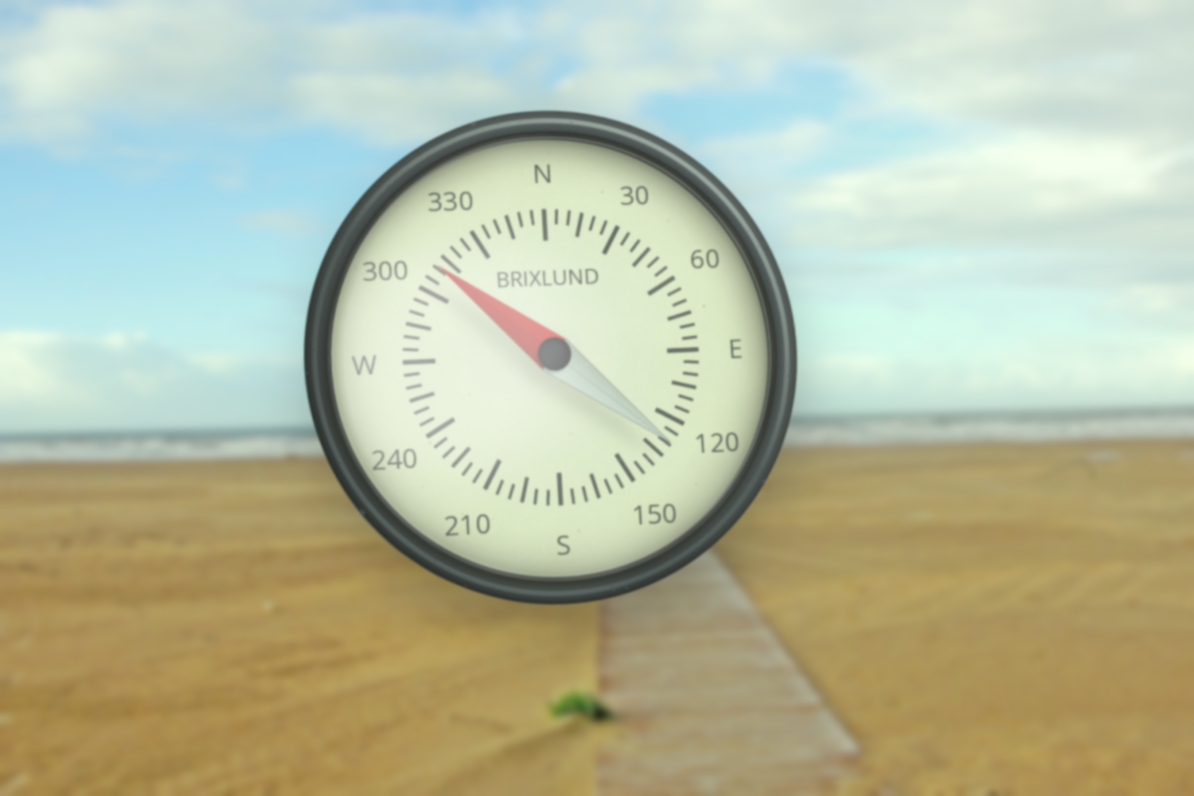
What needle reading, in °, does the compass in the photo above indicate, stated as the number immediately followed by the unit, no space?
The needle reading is 310°
